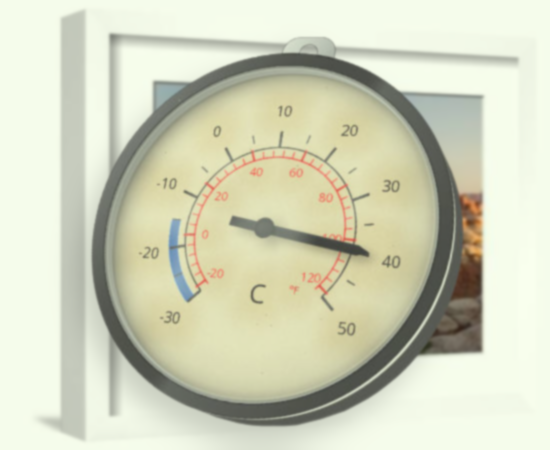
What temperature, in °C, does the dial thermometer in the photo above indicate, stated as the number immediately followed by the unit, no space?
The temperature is 40°C
